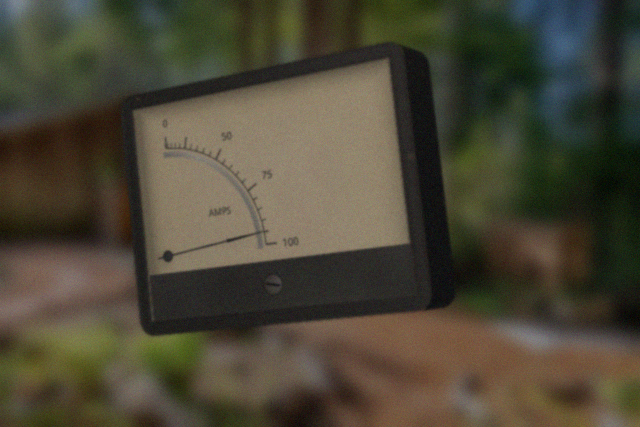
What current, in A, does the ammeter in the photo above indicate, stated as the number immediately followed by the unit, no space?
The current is 95A
